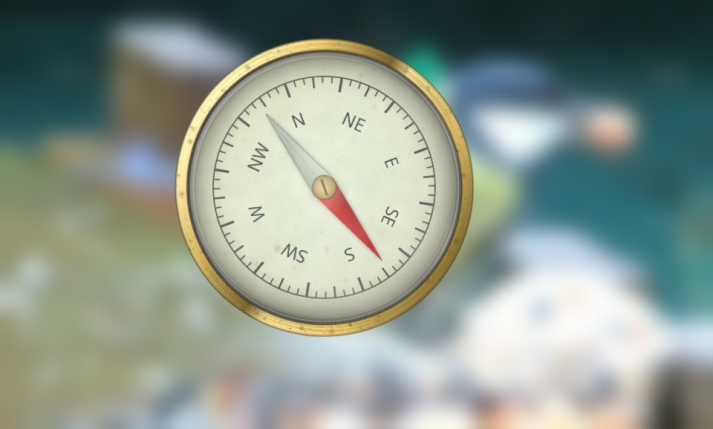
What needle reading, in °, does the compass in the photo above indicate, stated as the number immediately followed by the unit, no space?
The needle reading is 162.5°
